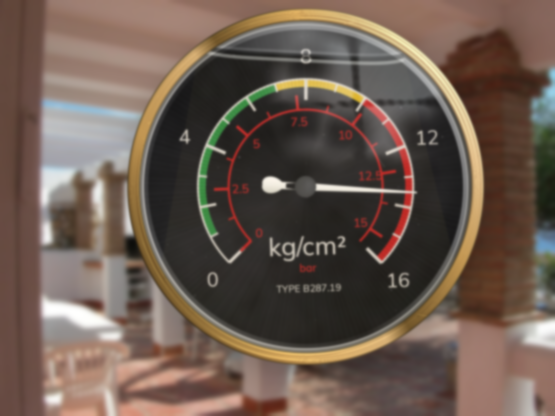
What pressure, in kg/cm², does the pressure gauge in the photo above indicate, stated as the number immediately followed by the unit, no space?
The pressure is 13.5kg/cm²
